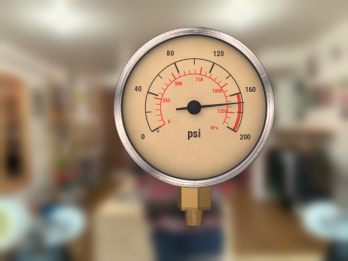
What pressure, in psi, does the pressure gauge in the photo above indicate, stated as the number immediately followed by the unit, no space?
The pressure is 170psi
